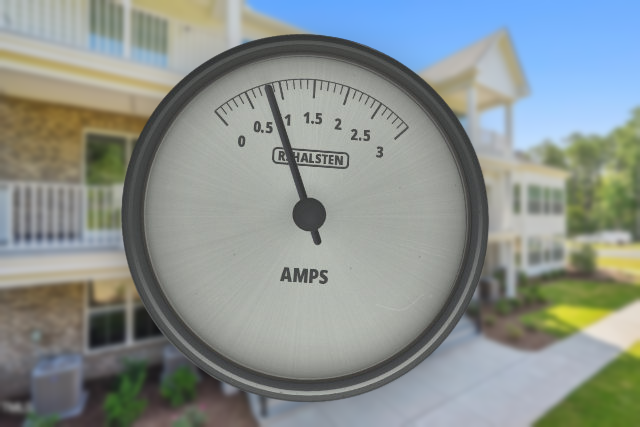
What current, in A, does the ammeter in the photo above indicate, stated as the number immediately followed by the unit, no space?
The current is 0.8A
